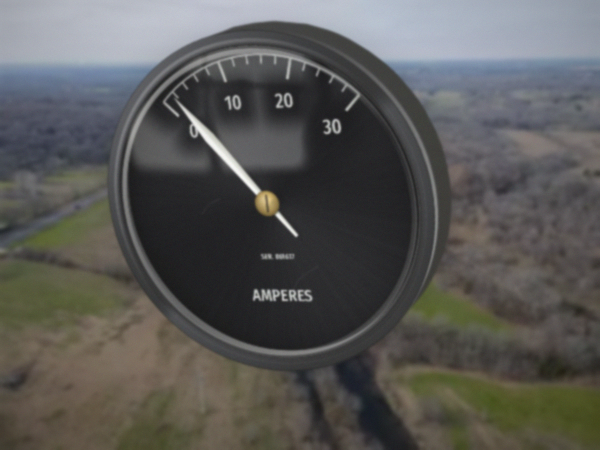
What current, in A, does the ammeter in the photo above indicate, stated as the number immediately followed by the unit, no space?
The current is 2A
